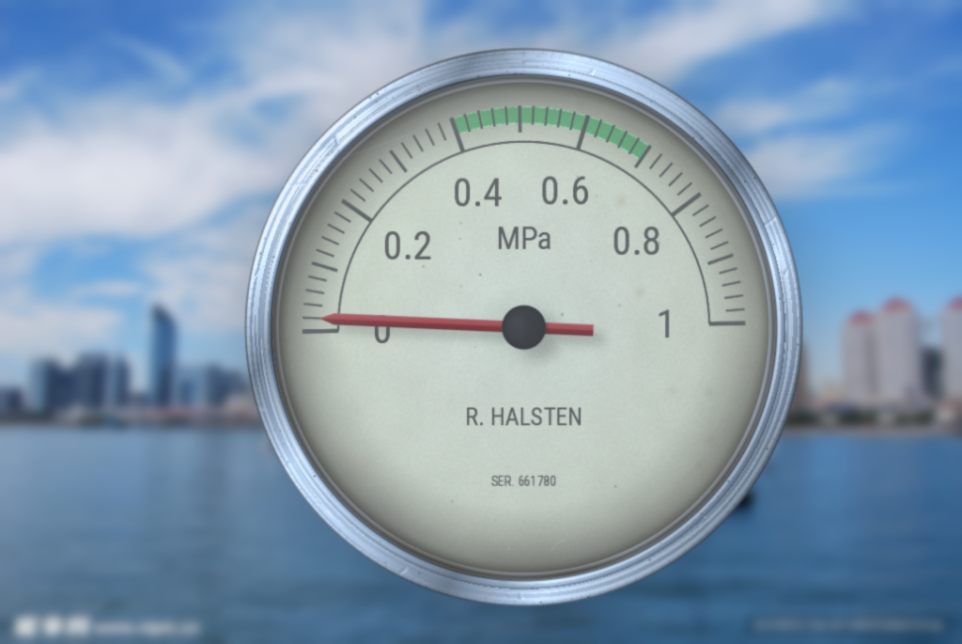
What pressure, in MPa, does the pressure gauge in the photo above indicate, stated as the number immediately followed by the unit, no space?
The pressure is 0.02MPa
